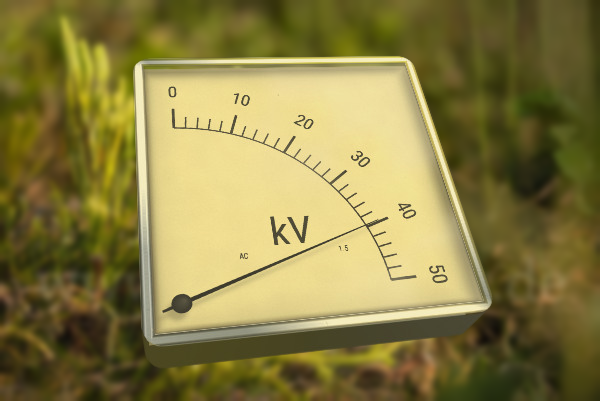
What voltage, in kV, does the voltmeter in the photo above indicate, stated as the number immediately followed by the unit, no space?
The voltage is 40kV
